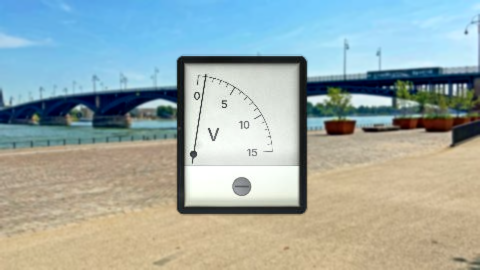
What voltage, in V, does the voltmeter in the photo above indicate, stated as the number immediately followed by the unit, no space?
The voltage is 1V
